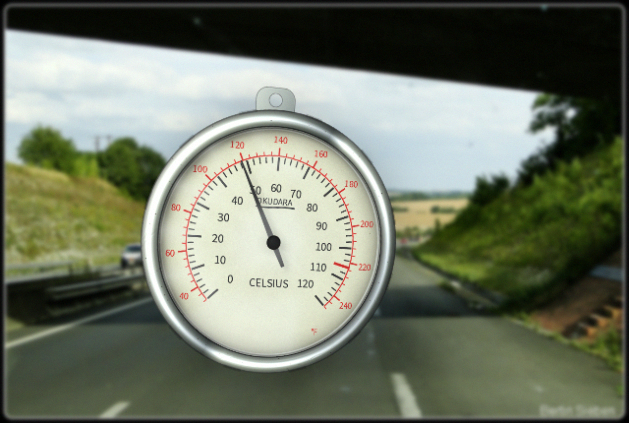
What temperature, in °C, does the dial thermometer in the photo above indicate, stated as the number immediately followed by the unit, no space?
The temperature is 48°C
